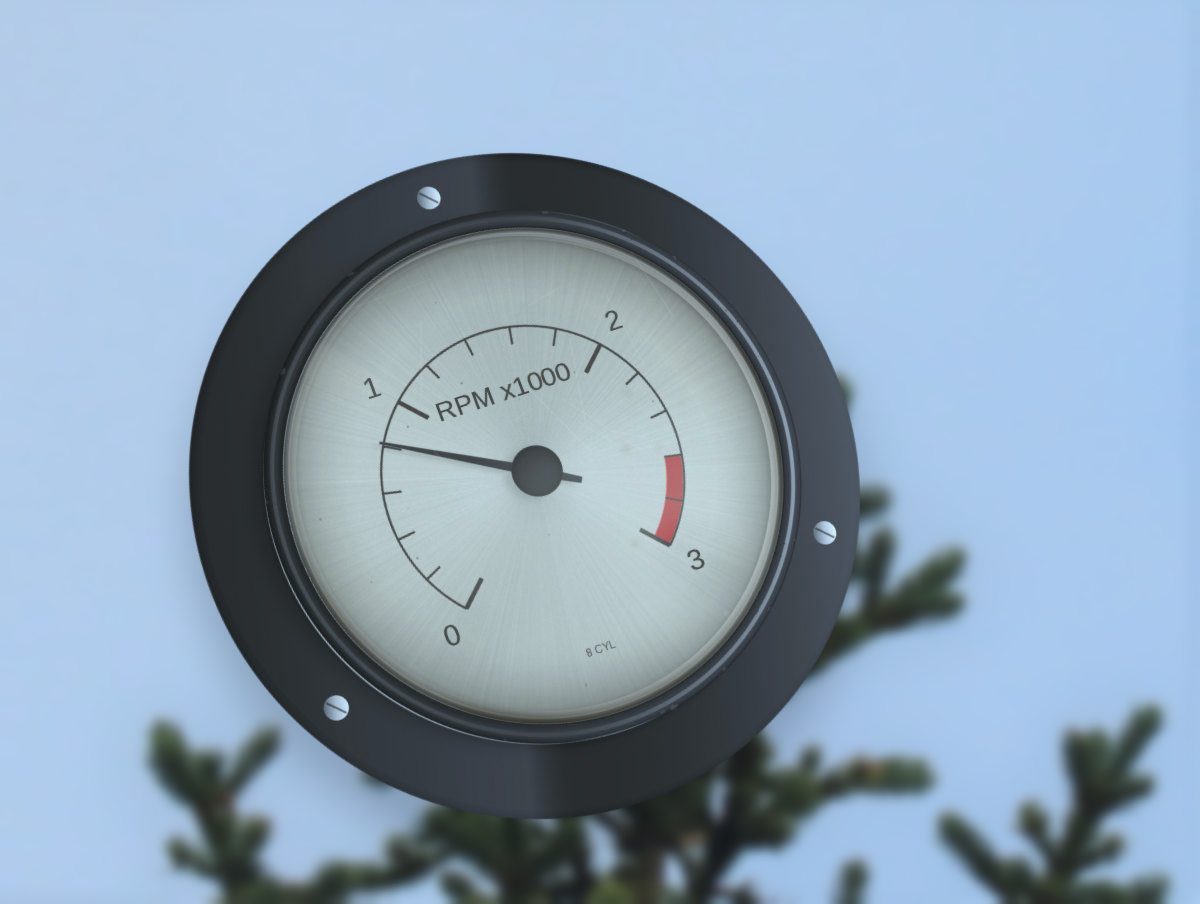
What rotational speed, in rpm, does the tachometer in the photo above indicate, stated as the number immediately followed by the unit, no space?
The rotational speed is 800rpm
